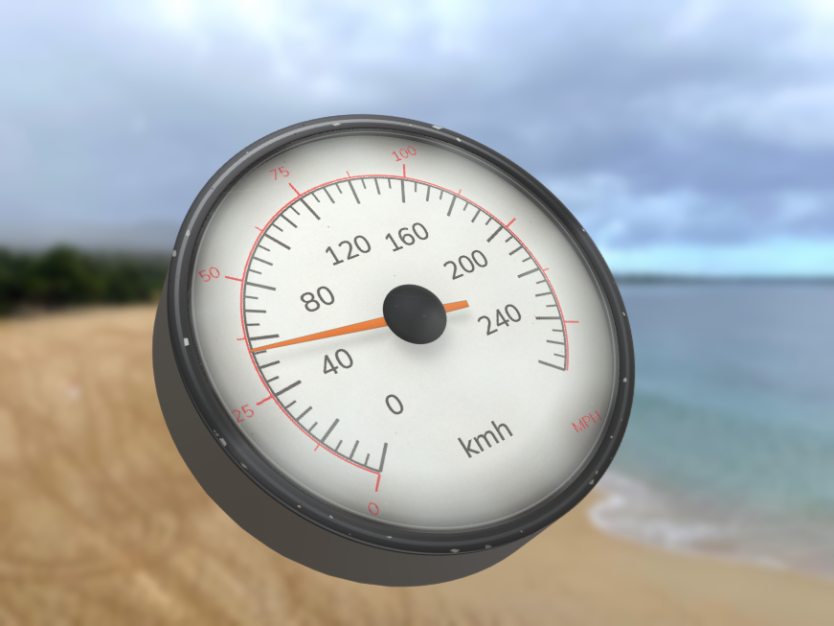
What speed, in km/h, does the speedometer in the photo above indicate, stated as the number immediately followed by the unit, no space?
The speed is 55km/h
